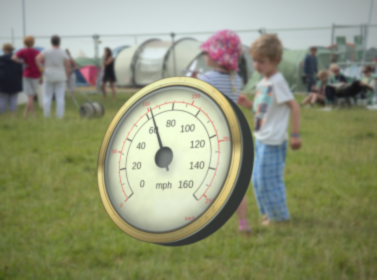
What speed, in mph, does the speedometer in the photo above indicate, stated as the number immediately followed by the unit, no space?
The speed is 65mph
